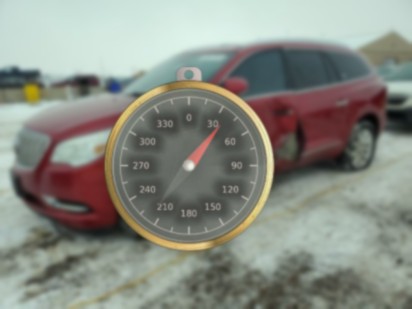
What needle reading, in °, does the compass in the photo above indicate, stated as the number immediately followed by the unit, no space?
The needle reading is 37.5°
